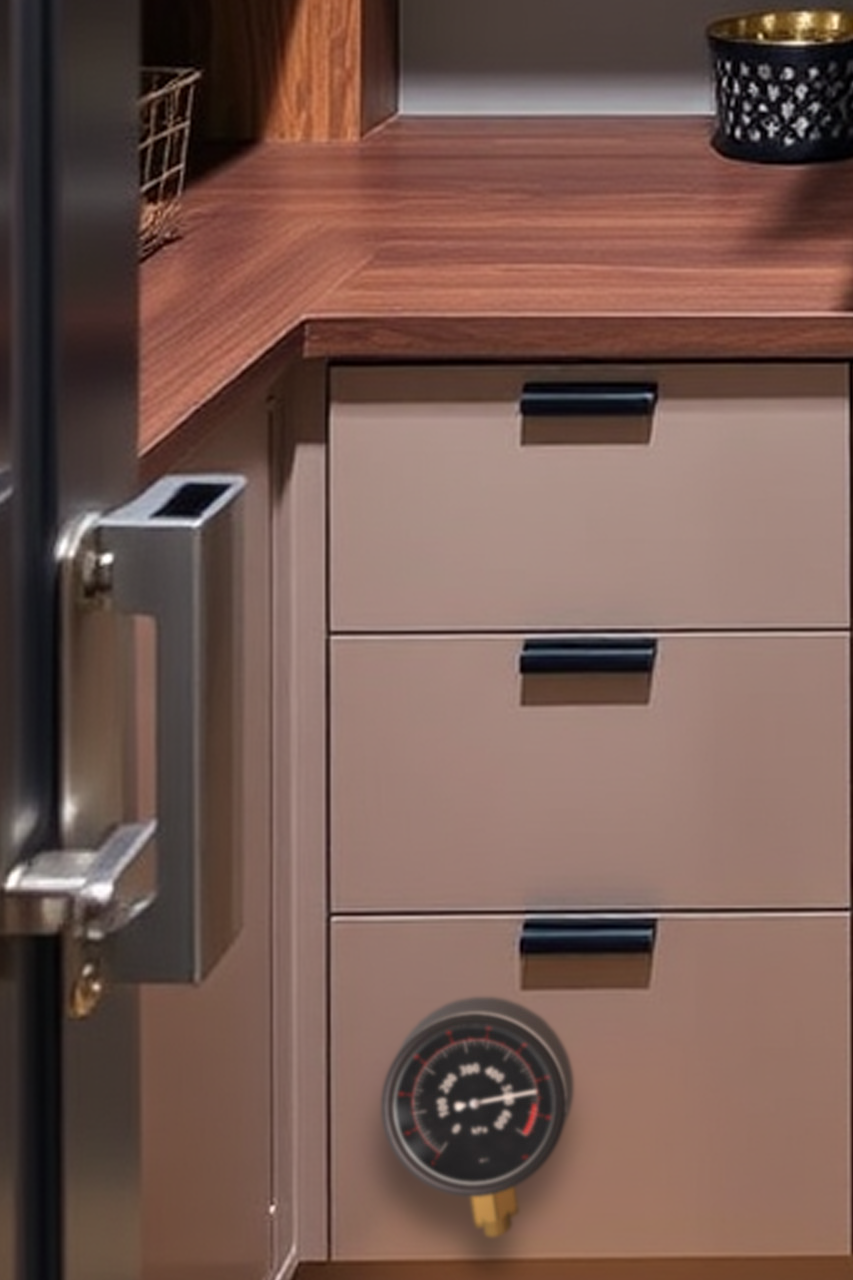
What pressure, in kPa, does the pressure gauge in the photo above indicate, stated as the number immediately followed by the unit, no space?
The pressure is 500kPa
